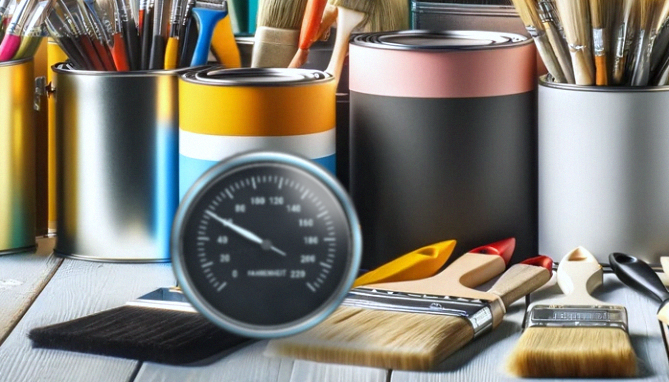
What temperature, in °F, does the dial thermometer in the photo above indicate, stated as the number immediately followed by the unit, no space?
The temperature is 60°F
